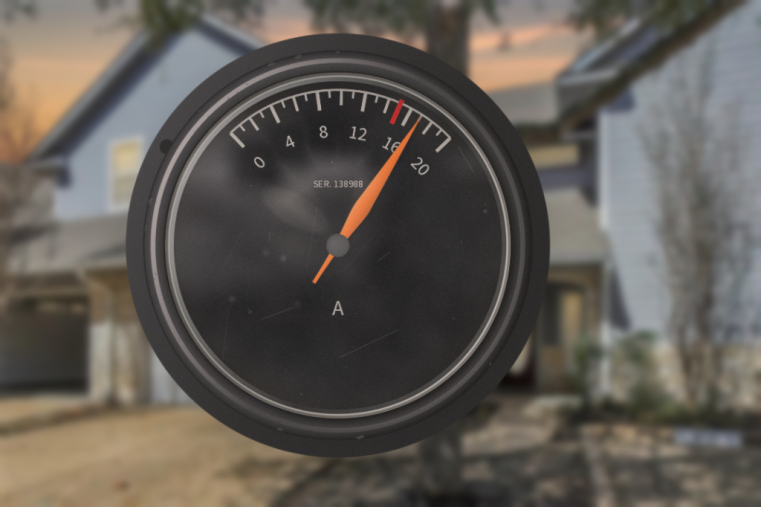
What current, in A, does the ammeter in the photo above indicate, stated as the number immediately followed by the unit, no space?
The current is 17A
